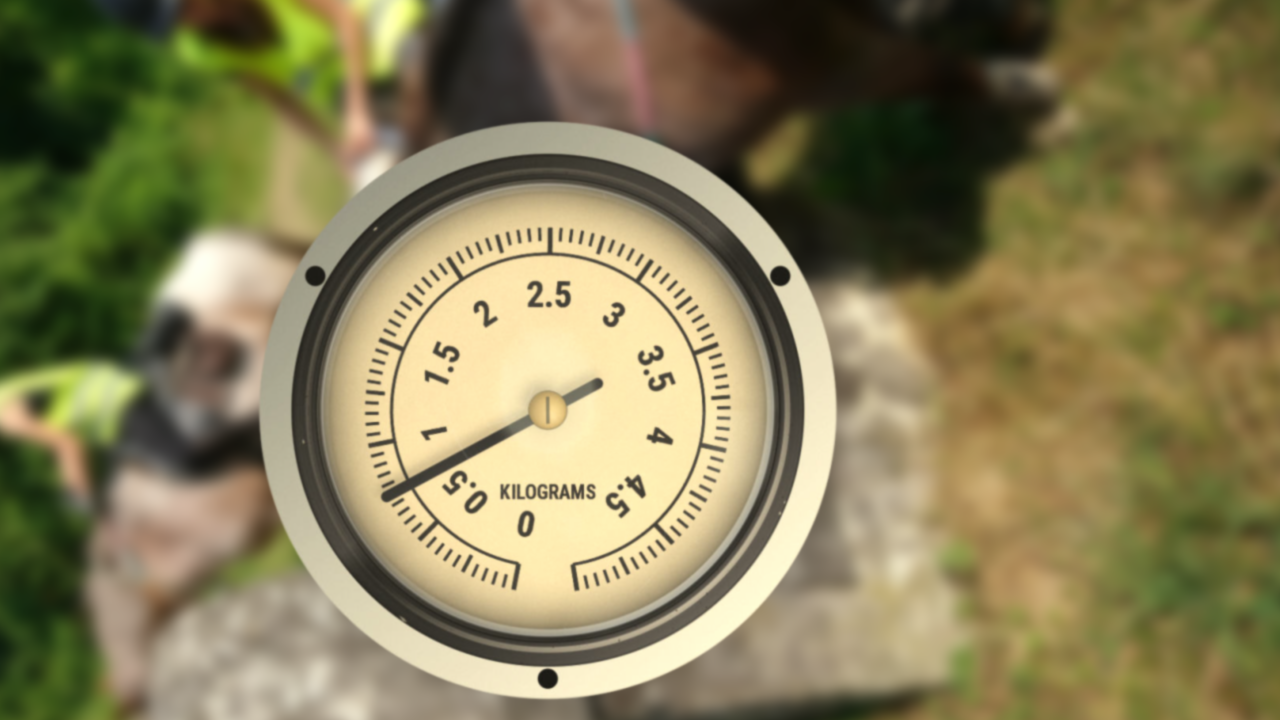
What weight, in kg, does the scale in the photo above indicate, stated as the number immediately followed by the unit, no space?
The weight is 0.75kg
